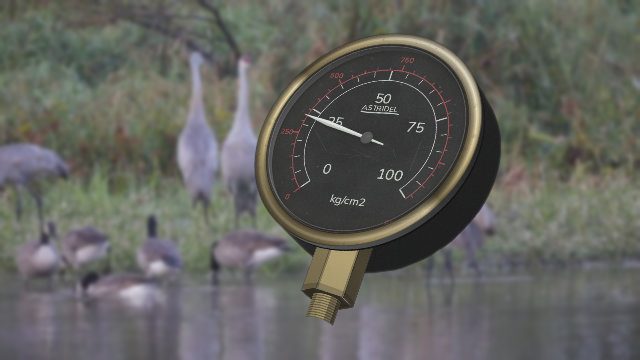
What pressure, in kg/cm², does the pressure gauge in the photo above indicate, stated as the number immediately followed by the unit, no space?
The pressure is 22.5kg/cm²
